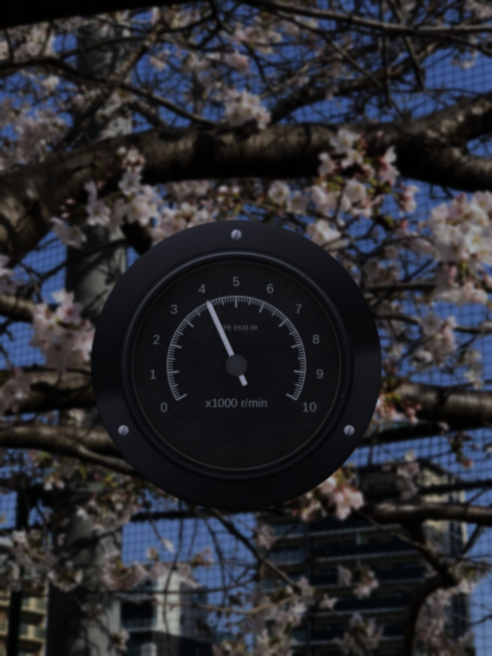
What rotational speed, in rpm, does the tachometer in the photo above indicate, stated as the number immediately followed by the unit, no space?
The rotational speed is 4000rpm
